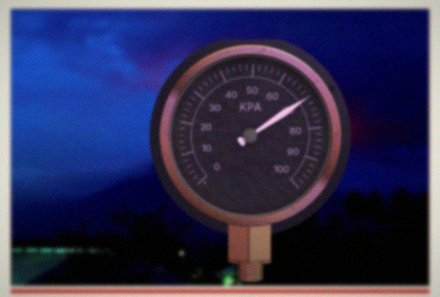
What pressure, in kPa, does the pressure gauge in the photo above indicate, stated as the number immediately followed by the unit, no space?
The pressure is 70kPa
